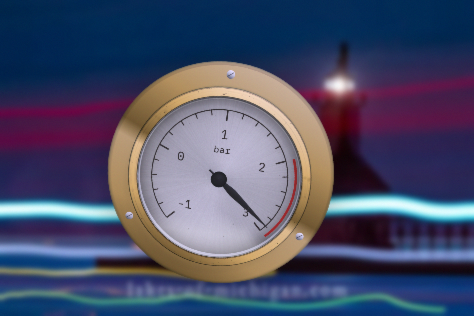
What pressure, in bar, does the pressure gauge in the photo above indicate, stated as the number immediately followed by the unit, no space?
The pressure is 2.9bar
